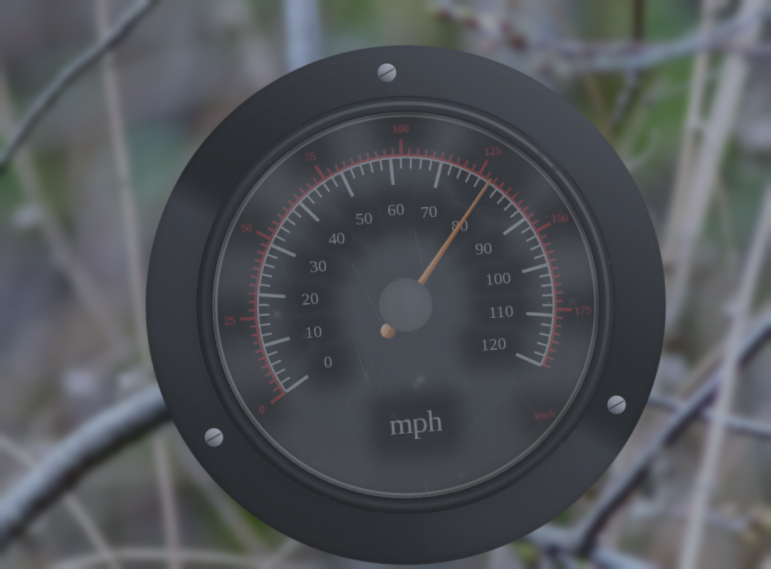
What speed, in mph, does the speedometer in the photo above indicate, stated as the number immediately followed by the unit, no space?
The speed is 80mph
